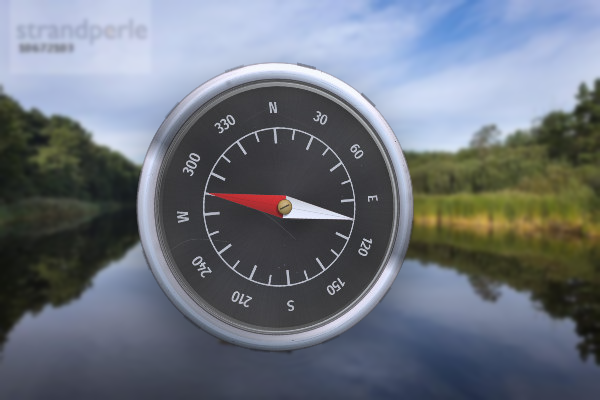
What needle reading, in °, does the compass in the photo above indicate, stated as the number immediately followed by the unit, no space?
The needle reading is 285°
